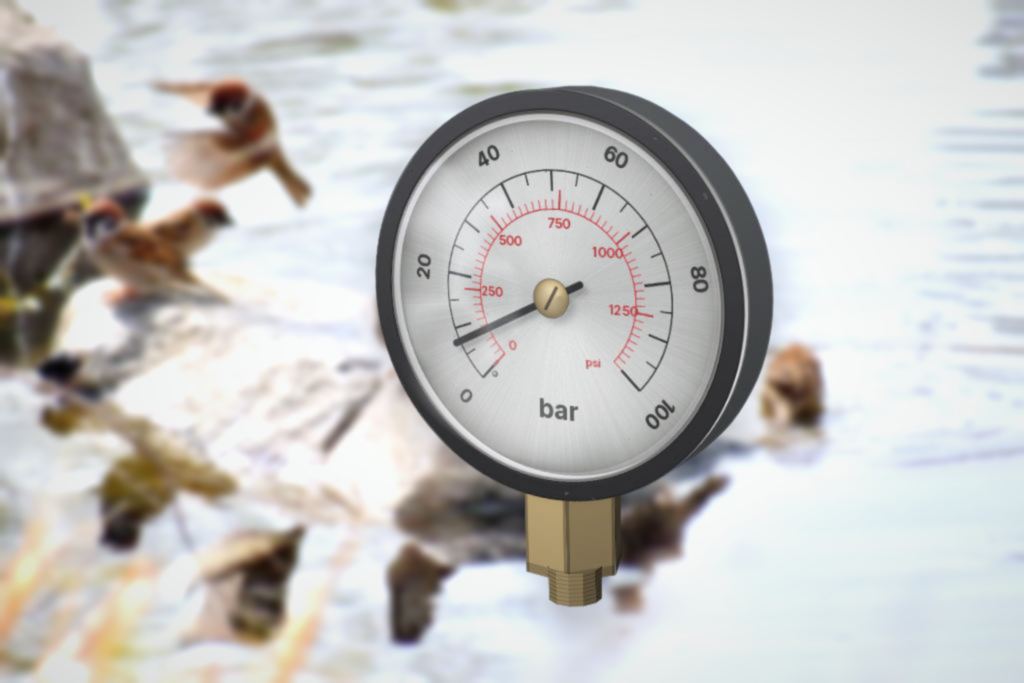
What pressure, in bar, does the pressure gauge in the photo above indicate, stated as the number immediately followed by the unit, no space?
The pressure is 7.5bar
